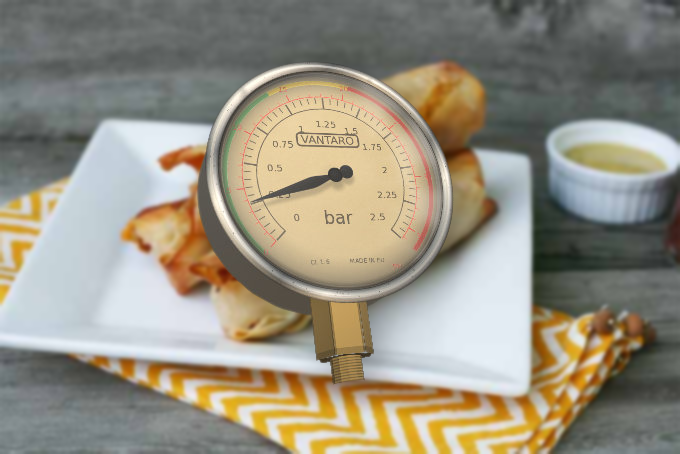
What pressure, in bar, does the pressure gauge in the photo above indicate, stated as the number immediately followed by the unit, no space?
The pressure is 0.25bar
